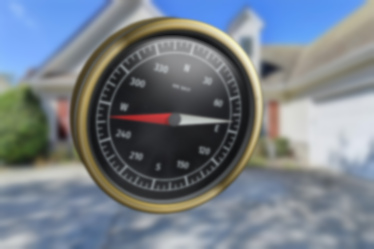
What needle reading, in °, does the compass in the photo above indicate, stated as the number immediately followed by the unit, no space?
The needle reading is 260°
